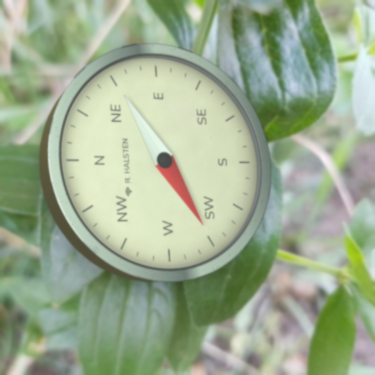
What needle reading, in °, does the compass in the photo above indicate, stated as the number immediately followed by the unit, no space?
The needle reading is 240°
